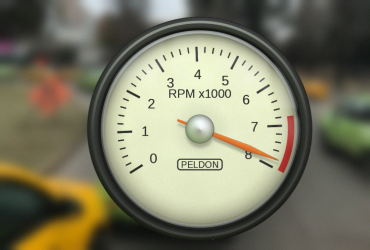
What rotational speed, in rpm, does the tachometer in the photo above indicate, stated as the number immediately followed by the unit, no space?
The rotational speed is 7800rpm
